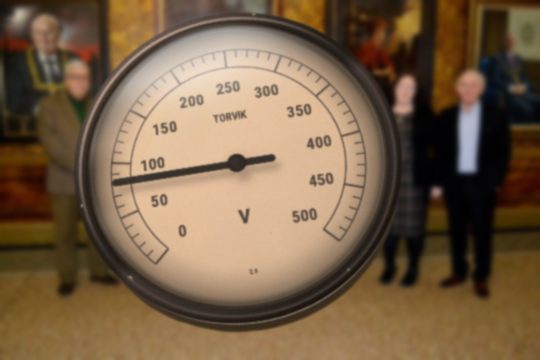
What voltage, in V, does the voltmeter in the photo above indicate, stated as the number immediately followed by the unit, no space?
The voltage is 80V
